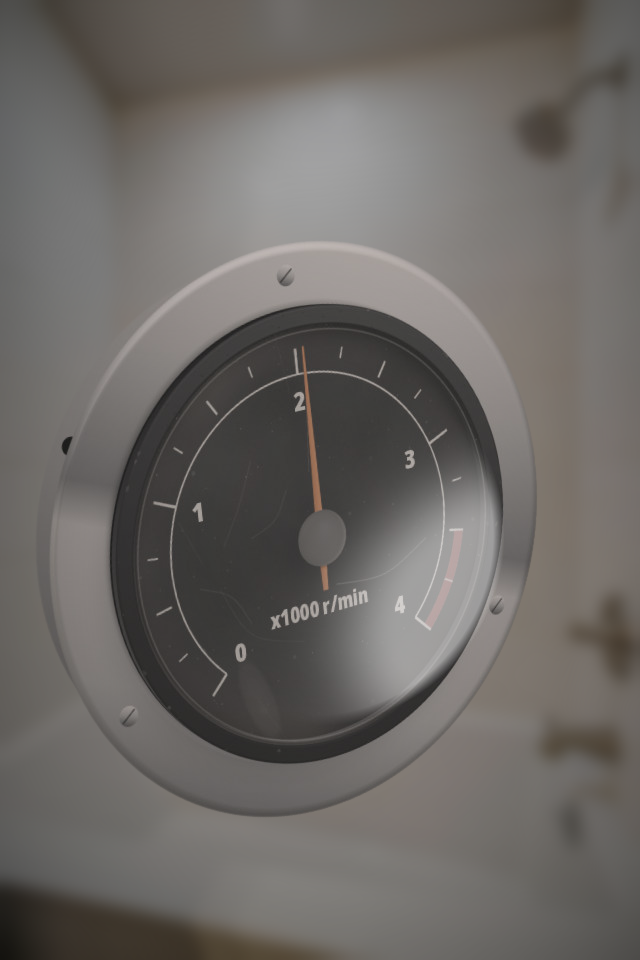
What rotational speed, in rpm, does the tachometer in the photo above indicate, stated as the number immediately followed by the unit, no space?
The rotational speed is 2000rpm
